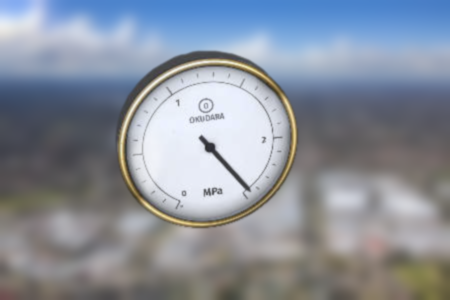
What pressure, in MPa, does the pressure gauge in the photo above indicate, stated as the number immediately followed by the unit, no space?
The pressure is 2.45MPa
